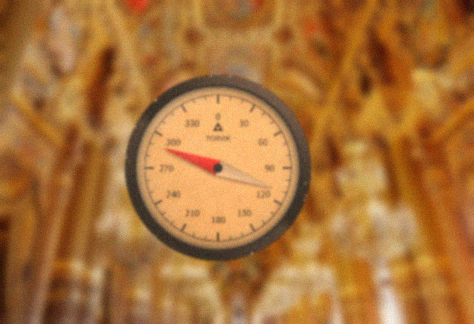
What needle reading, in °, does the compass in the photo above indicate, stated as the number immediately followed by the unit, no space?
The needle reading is 290°
